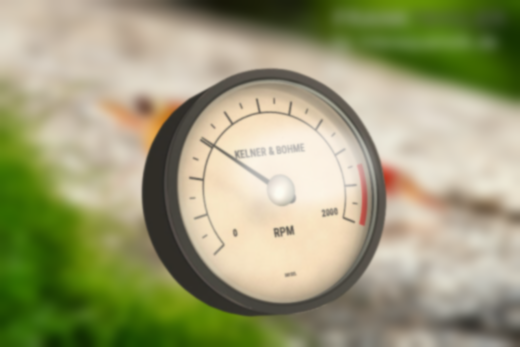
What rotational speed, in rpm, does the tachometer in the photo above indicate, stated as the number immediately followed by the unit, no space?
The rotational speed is 600rpm
